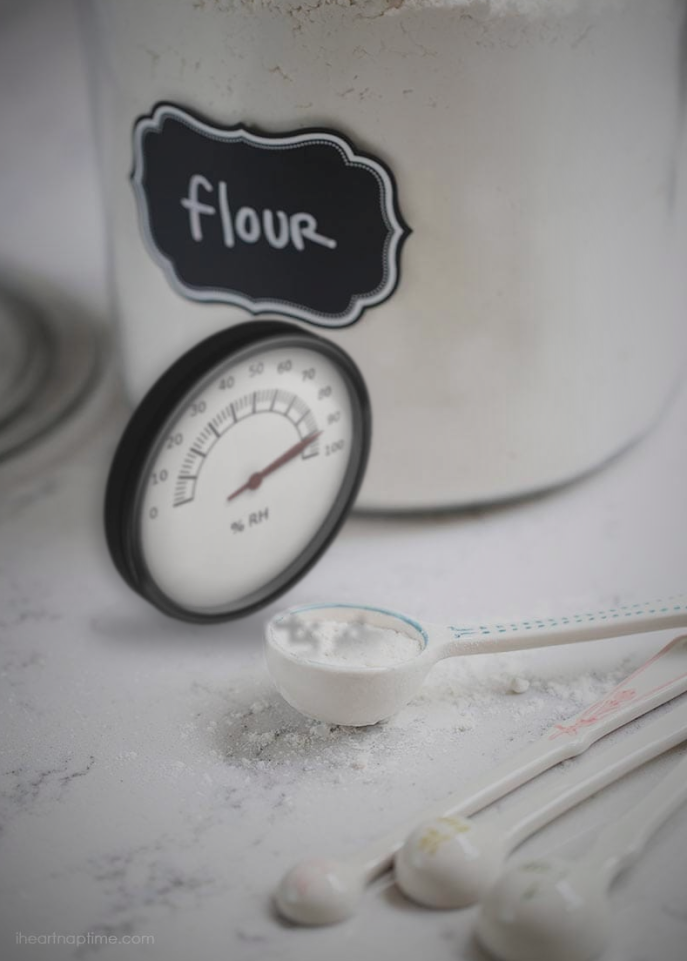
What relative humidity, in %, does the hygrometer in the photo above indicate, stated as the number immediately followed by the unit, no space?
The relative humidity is 90%
